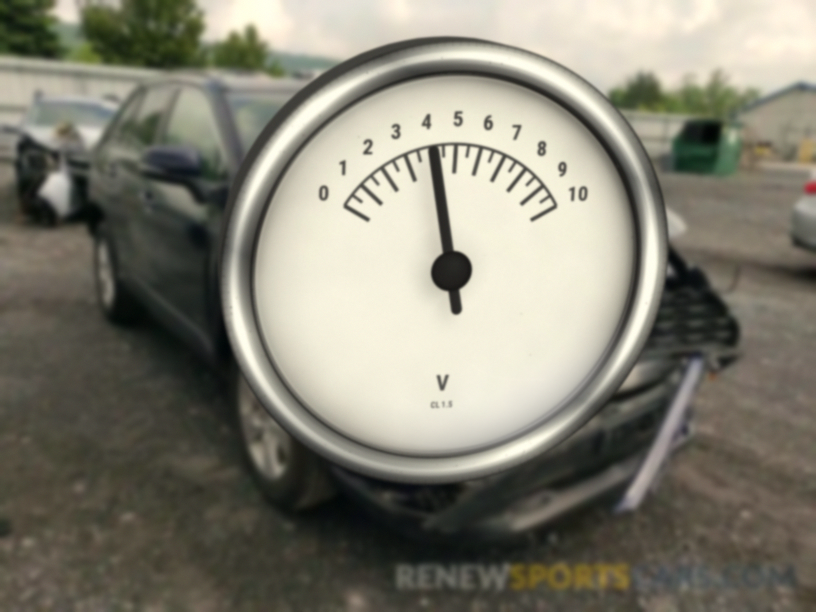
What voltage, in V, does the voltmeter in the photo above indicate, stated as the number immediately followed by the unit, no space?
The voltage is 4V
